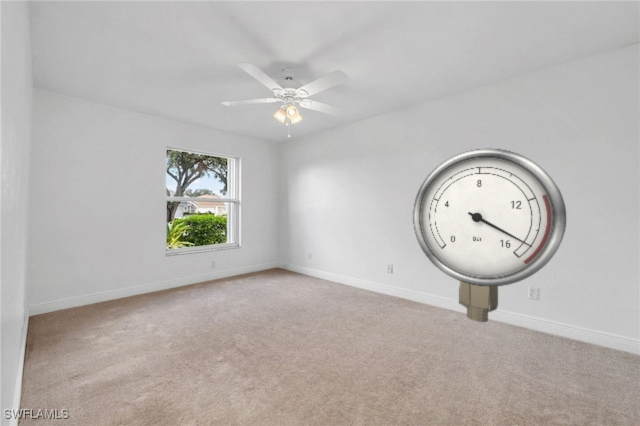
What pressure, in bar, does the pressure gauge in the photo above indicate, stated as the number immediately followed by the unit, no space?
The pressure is 15bar
